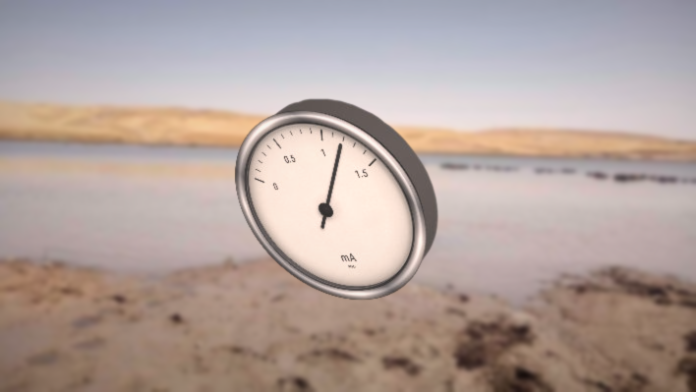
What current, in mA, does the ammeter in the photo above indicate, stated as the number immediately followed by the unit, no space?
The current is 1.2mA
